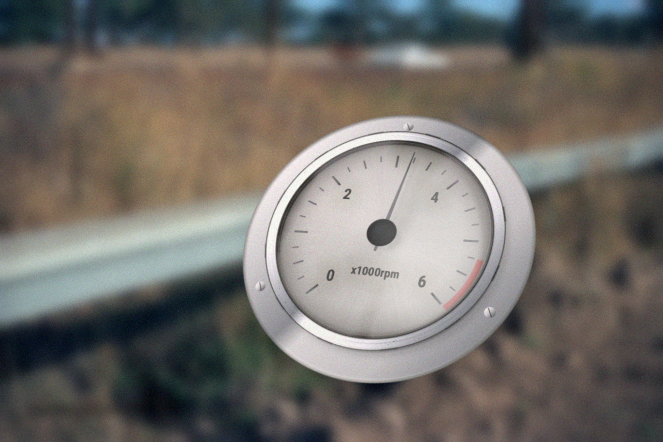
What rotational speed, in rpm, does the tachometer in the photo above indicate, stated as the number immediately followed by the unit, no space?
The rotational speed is 3250rpm
